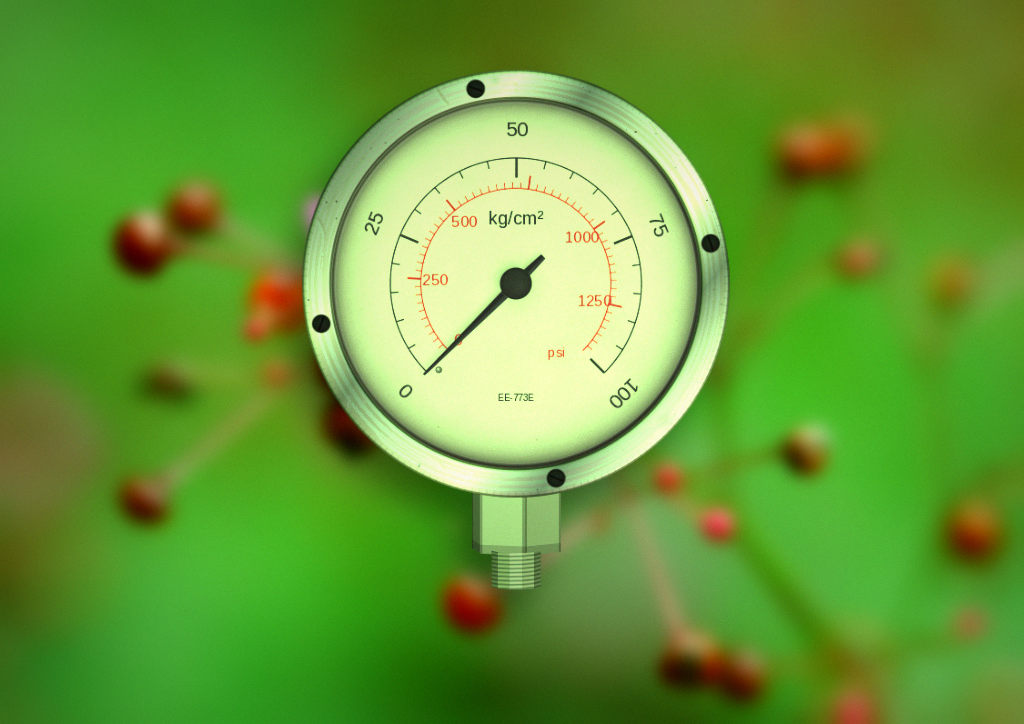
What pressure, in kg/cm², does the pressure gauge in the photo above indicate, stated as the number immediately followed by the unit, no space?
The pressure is 0kg/cm²
